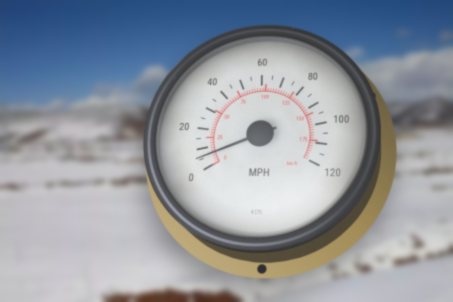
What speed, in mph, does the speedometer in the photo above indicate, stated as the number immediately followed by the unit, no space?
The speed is 5mph
